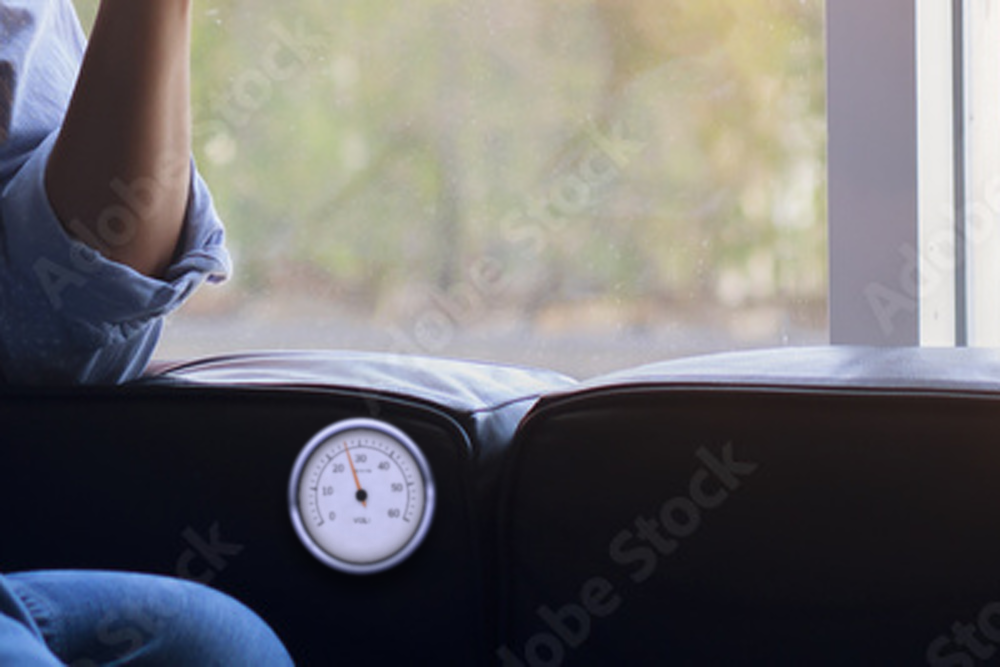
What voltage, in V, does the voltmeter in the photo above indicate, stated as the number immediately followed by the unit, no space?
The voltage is 26V
